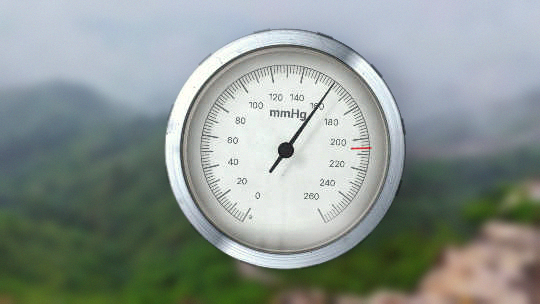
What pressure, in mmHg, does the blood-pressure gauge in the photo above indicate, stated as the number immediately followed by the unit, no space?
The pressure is 160mmHg
